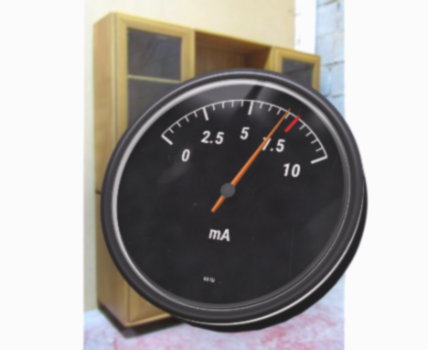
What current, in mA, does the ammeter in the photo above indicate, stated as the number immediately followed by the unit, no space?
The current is 7mA
